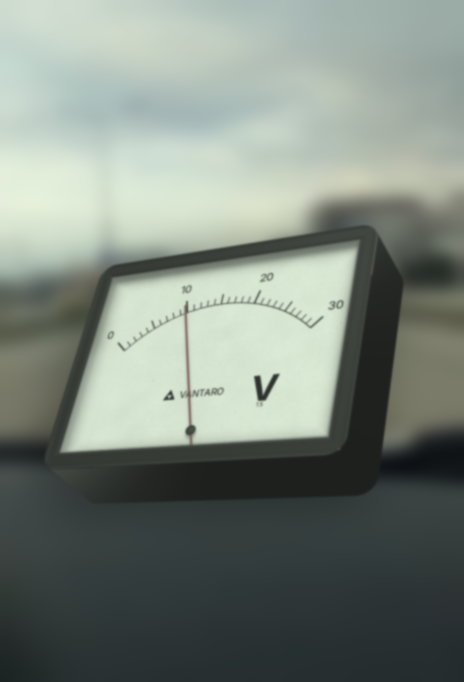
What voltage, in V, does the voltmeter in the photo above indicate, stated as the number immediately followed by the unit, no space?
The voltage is 10V
